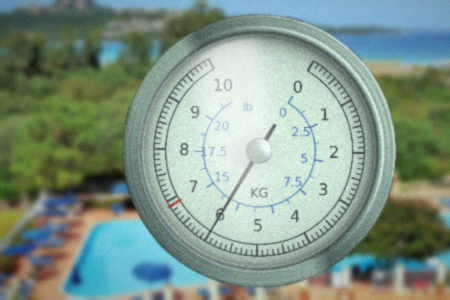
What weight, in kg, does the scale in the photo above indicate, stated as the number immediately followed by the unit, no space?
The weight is 6kg
